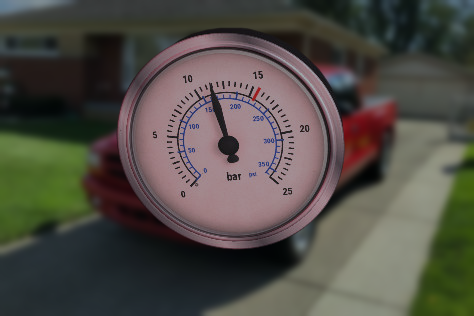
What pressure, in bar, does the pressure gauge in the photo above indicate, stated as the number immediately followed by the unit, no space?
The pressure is 11.5bar
